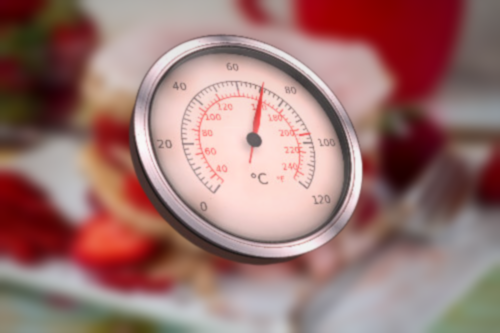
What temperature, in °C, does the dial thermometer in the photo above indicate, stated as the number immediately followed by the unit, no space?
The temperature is 70°C
